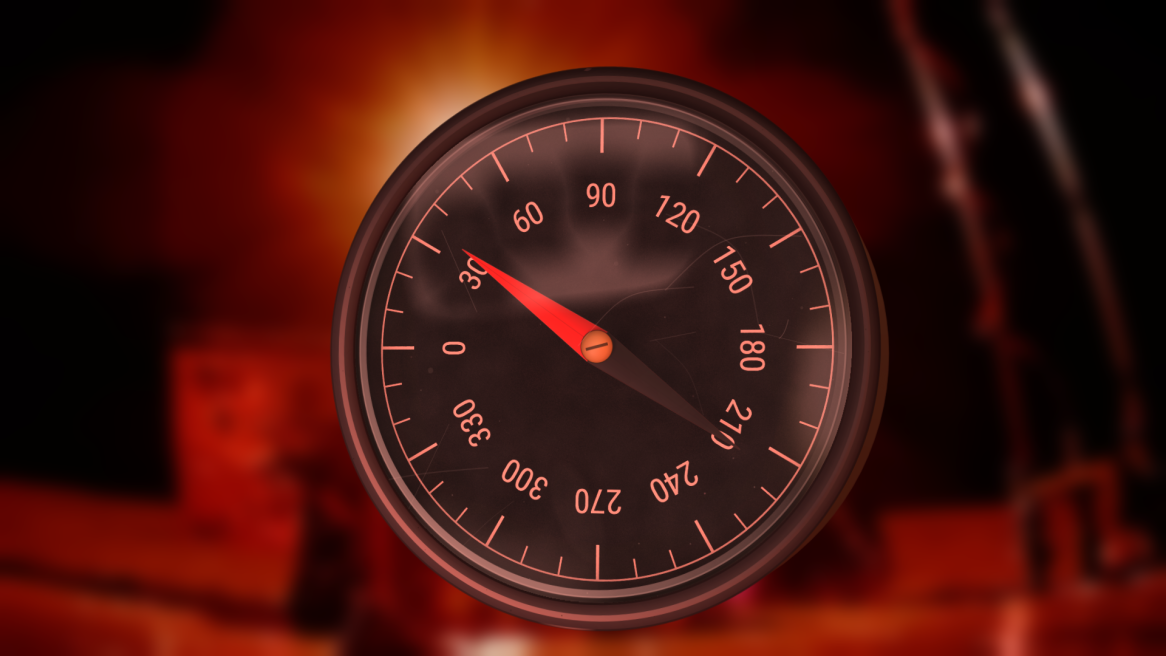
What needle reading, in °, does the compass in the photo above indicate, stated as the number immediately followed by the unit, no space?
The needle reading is 35°
